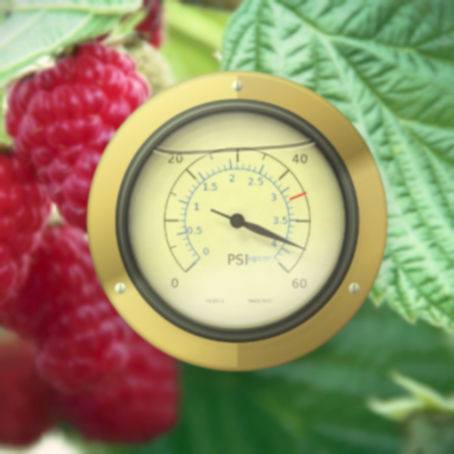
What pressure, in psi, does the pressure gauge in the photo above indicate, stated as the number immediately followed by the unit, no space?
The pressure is 55psi
